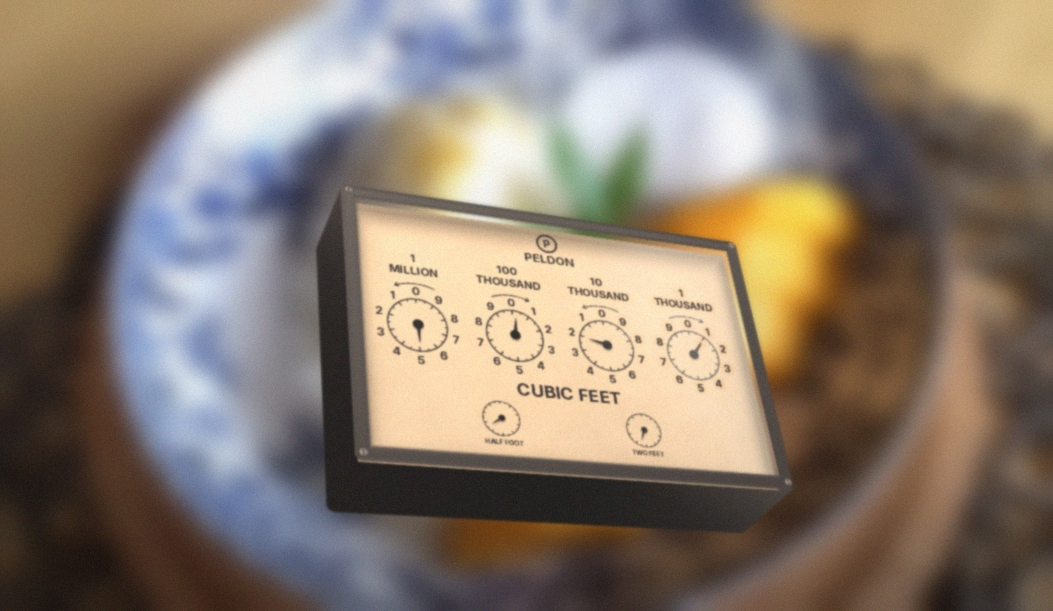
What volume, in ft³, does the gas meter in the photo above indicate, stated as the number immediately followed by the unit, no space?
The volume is 502100ft³
